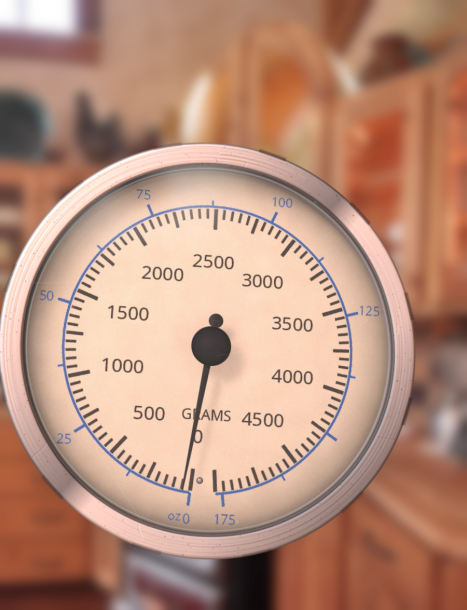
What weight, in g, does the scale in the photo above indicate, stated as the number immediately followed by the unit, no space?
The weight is 50g
